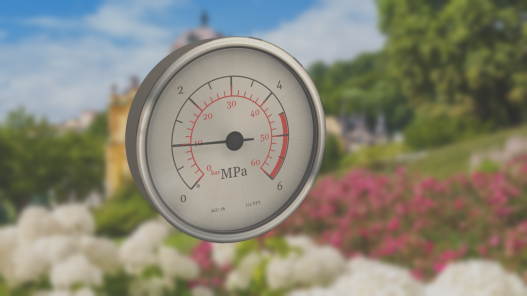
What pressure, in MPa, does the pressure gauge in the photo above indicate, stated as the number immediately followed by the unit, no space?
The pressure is 1MPa
